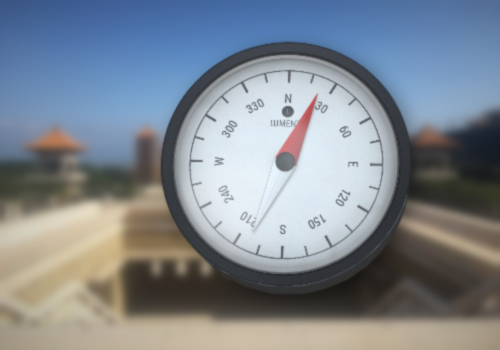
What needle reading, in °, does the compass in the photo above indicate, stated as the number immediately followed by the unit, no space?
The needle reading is 22.5°
